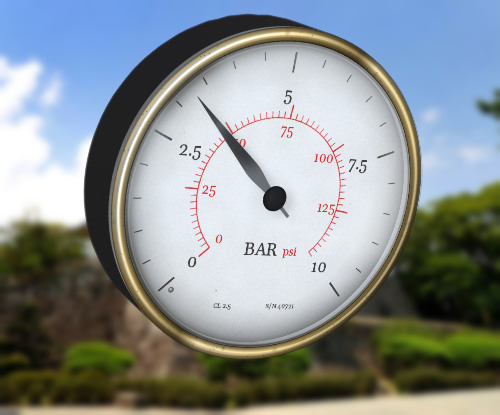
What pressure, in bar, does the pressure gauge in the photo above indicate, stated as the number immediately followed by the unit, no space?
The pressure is 3.25bar
